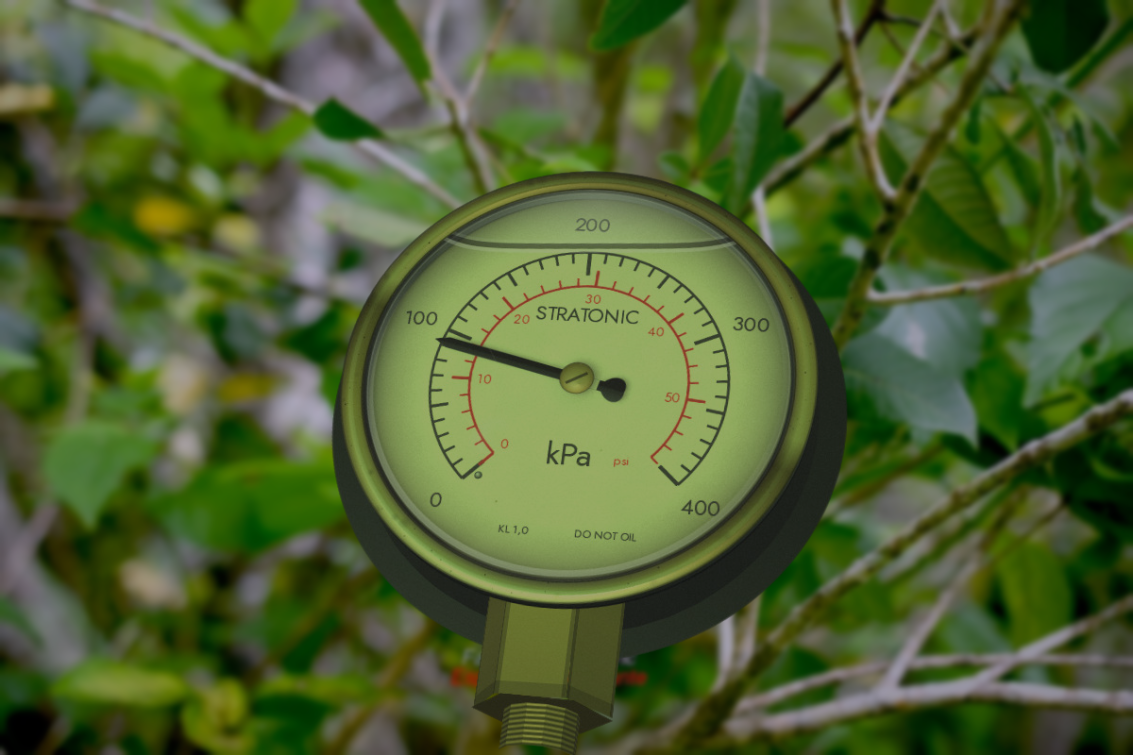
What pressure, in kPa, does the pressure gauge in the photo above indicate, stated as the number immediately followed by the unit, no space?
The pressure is 90kPa
